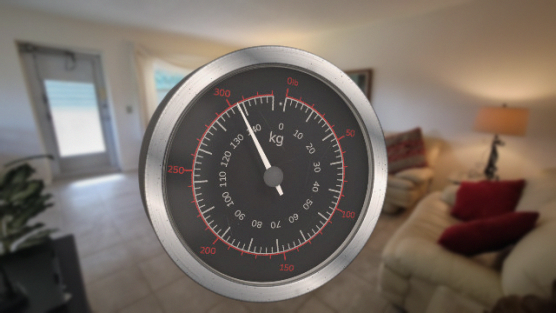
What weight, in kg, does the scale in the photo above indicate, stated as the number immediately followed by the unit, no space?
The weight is 138kg
